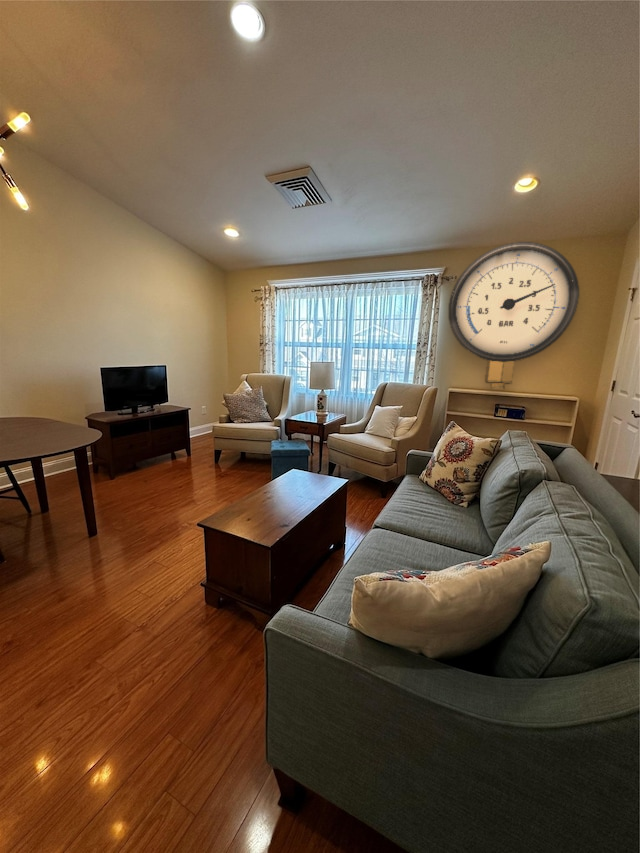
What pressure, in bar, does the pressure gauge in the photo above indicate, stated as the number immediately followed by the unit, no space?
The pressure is 3bar
